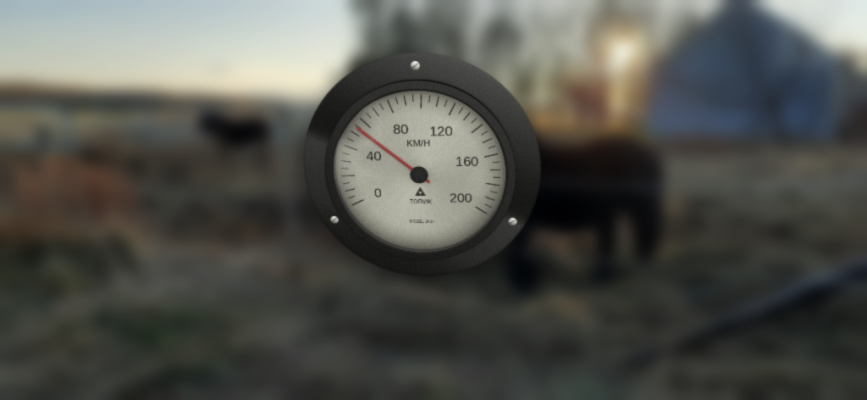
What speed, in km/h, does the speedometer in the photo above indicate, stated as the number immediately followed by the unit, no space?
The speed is 55km/h
